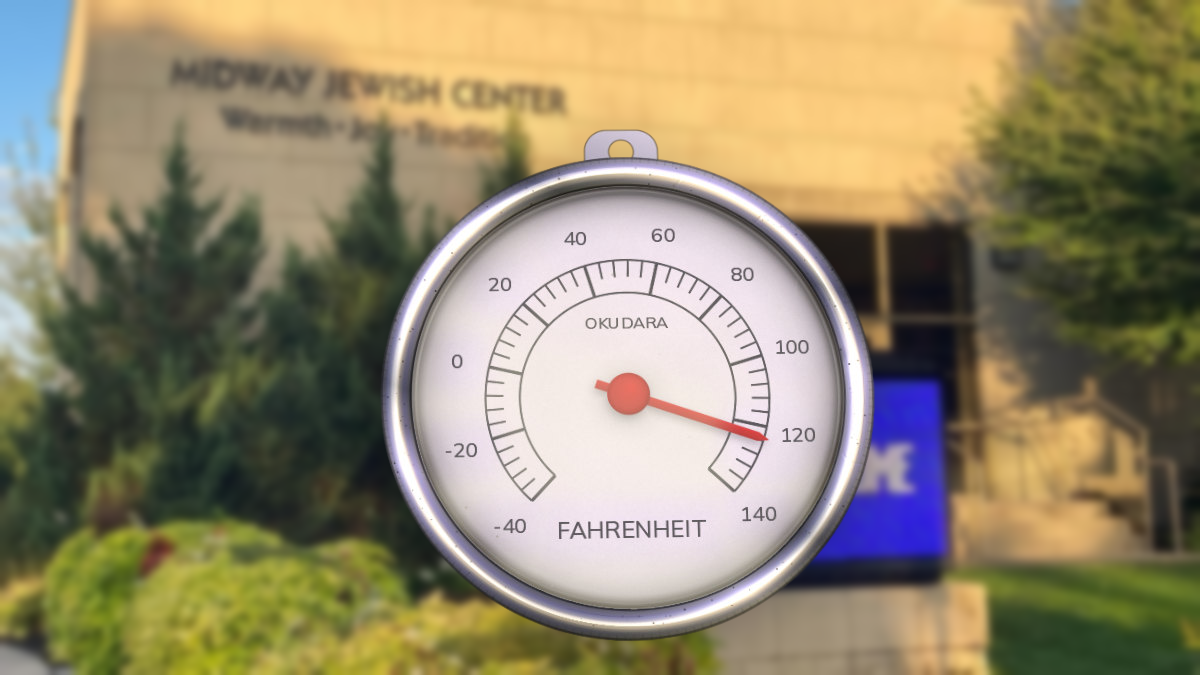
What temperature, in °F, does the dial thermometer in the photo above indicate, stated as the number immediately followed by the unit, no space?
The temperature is 124°F
